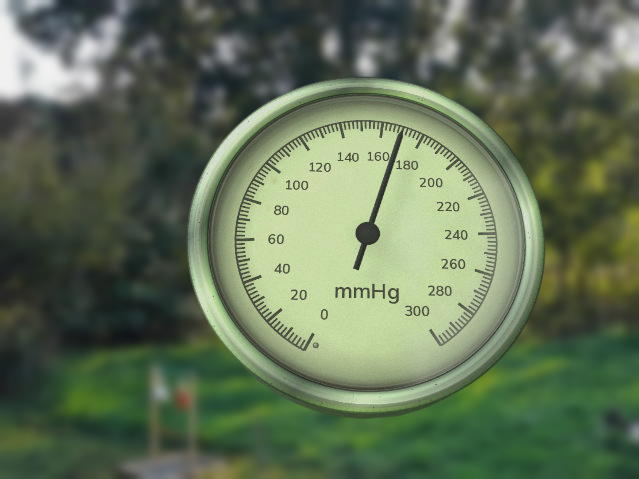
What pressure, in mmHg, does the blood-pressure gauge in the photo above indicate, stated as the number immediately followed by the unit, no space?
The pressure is 170mmHg
